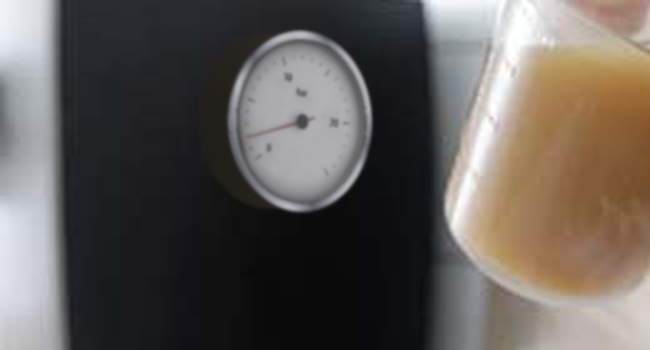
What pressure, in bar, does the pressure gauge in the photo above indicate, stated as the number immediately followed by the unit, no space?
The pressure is 2bar
